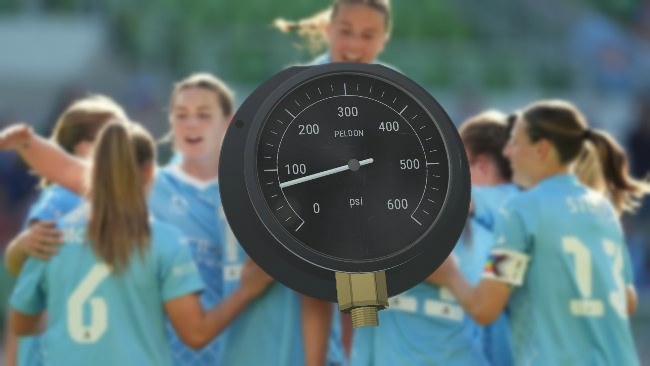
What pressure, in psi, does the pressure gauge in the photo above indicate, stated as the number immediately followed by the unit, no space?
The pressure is 70psi
